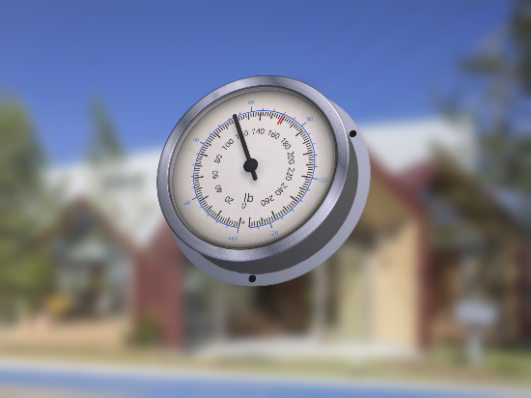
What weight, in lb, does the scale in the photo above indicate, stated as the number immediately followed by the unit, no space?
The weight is 120lb
